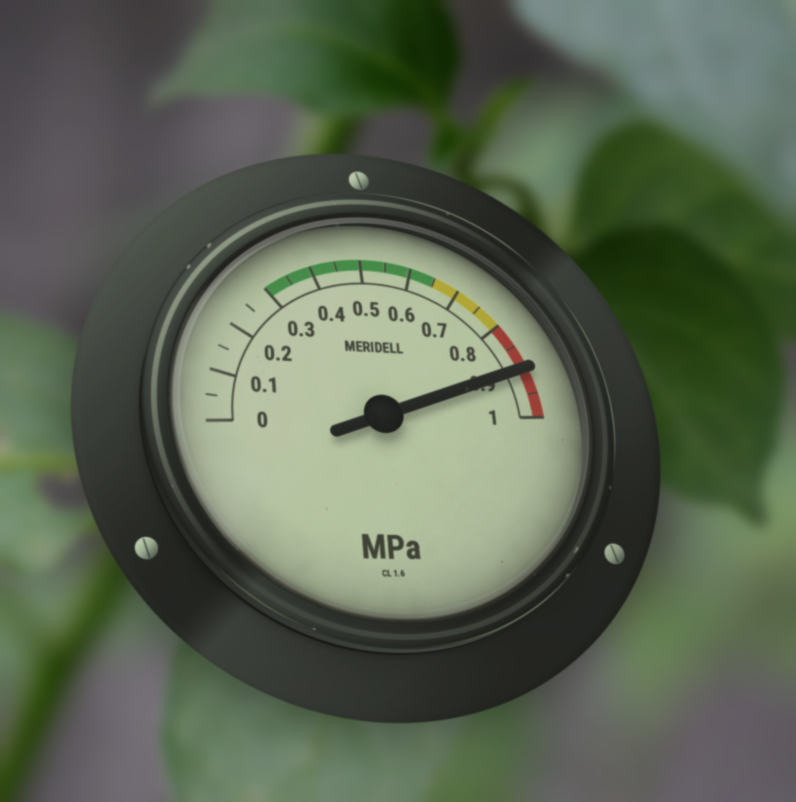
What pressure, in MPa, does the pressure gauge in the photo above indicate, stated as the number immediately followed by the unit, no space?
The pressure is 0.9MPa
